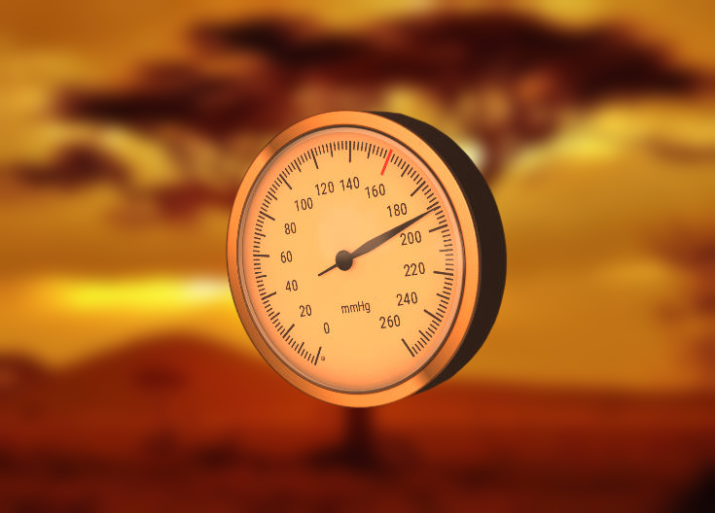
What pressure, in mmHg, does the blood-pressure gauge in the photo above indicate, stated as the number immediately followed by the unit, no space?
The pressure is 192mmHg
